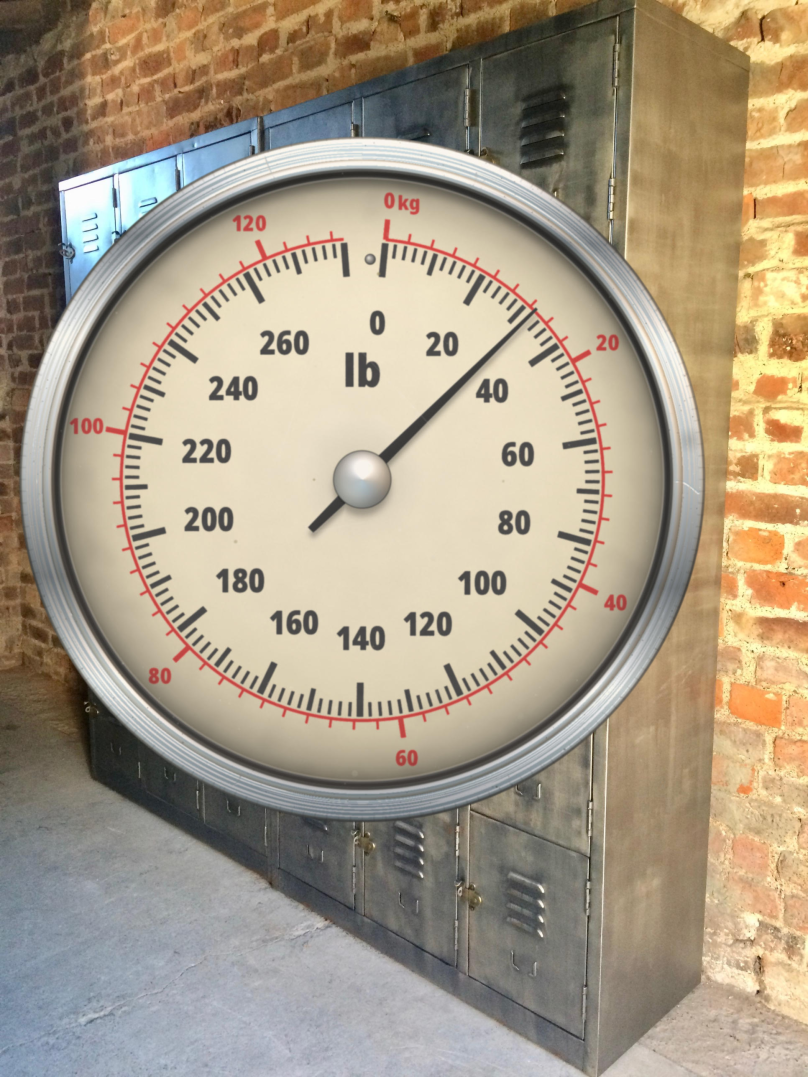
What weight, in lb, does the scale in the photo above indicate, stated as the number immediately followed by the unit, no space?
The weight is 32lb
